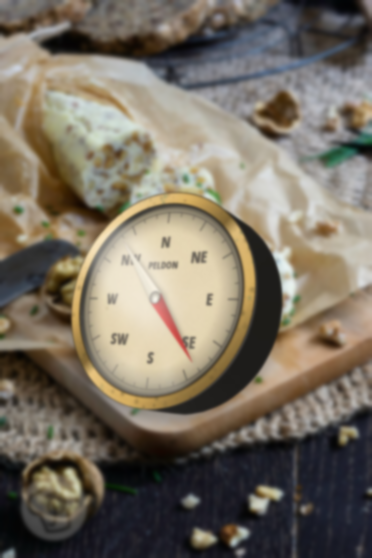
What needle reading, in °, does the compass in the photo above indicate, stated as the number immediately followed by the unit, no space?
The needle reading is 140°
